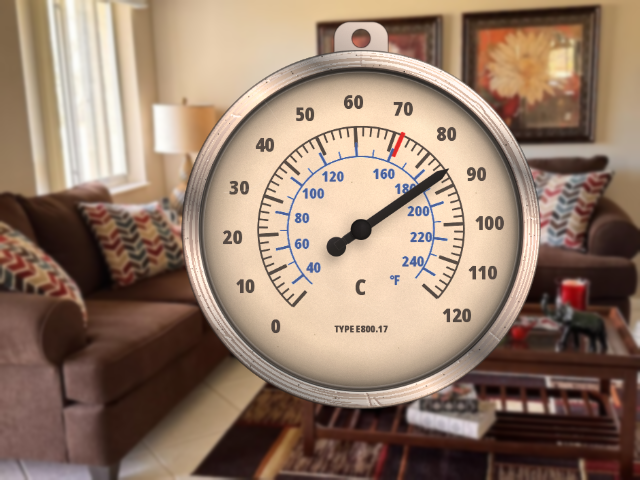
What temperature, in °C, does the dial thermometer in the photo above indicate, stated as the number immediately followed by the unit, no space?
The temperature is 86°C
